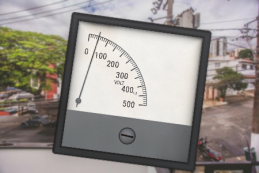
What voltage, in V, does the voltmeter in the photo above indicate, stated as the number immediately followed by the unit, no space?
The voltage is 50V
